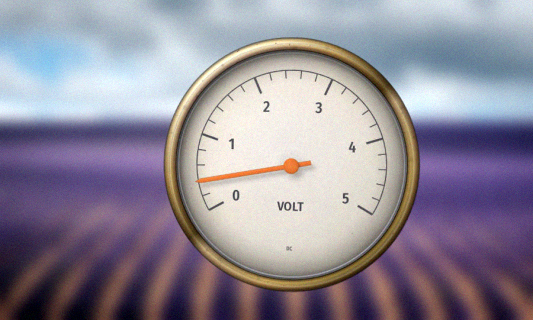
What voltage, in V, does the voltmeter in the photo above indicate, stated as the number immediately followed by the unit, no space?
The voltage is 0.4V
